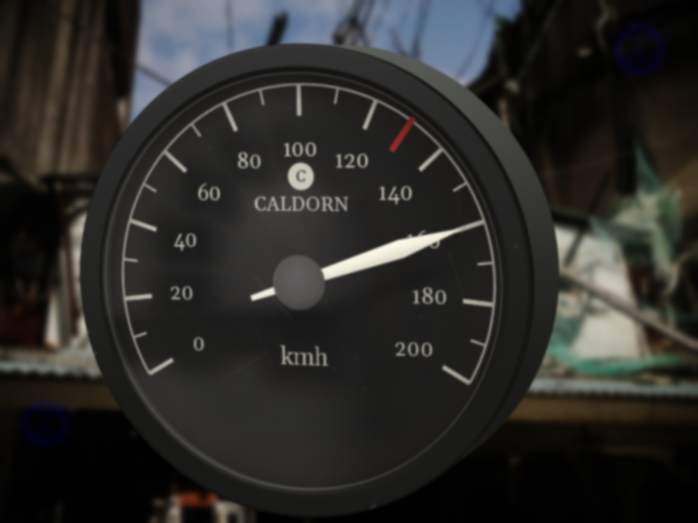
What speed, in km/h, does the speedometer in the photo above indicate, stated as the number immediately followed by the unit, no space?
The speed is 160km/h
